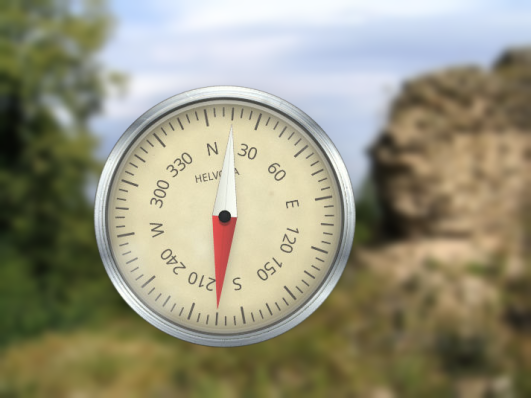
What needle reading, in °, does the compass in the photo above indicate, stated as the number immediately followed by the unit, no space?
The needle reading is 195°
